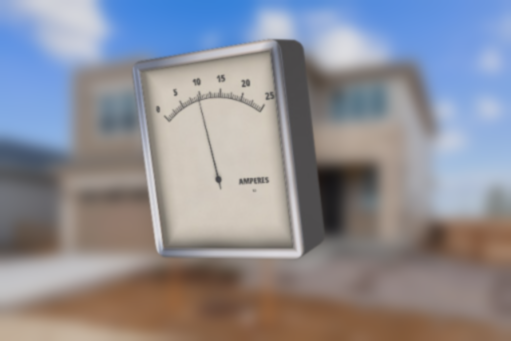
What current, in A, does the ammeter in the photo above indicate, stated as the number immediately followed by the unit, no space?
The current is 10A
